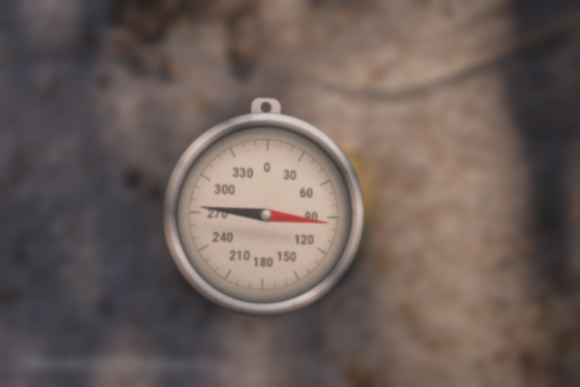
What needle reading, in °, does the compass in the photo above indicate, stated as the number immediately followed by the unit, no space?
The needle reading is 95°
